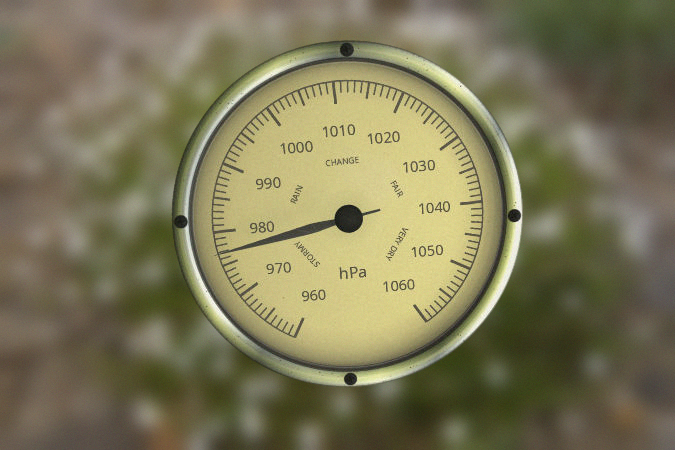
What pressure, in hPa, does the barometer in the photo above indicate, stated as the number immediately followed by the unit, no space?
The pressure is 977hPa
